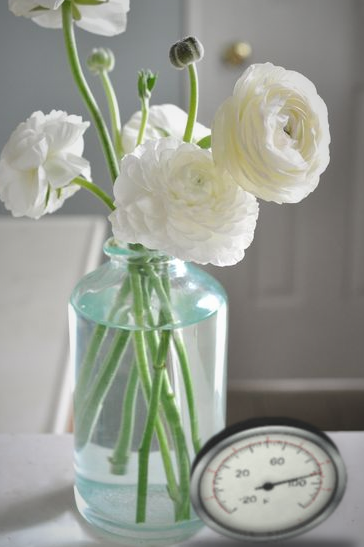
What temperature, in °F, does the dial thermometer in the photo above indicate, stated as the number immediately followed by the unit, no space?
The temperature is 90°F
